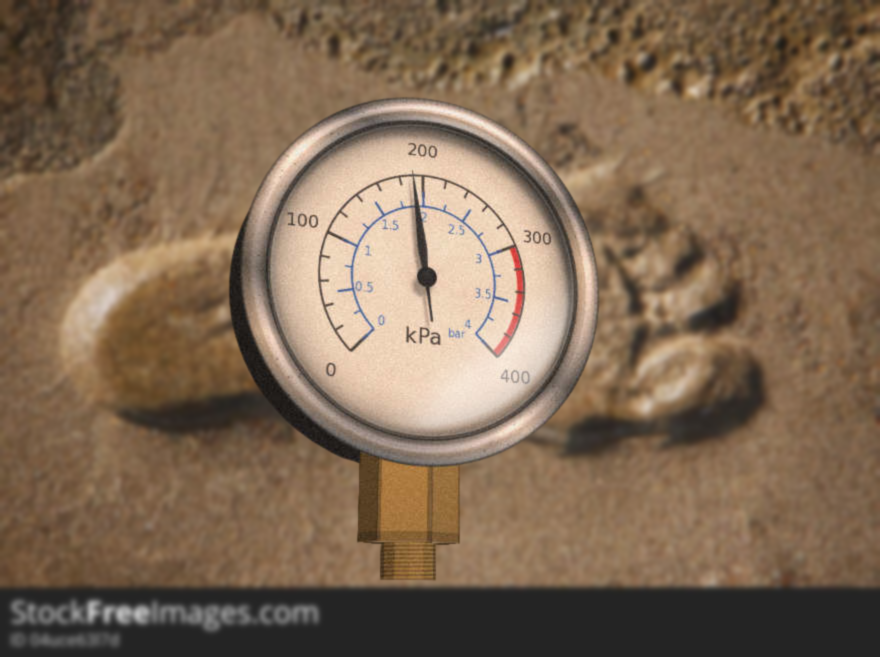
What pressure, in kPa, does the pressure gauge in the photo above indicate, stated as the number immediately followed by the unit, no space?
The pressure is 190kPa
